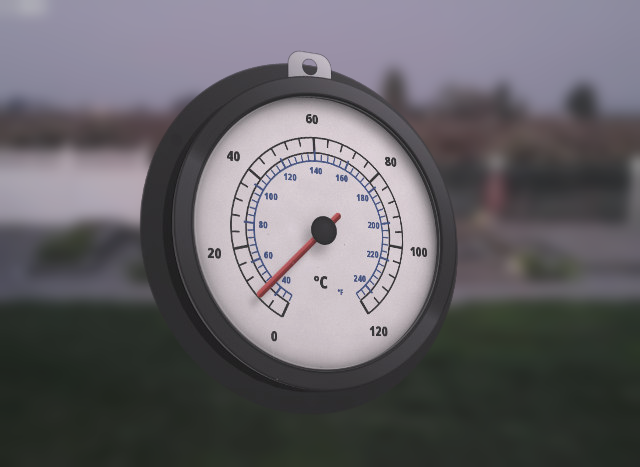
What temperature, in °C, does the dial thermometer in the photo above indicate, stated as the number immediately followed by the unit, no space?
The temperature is 8°C
